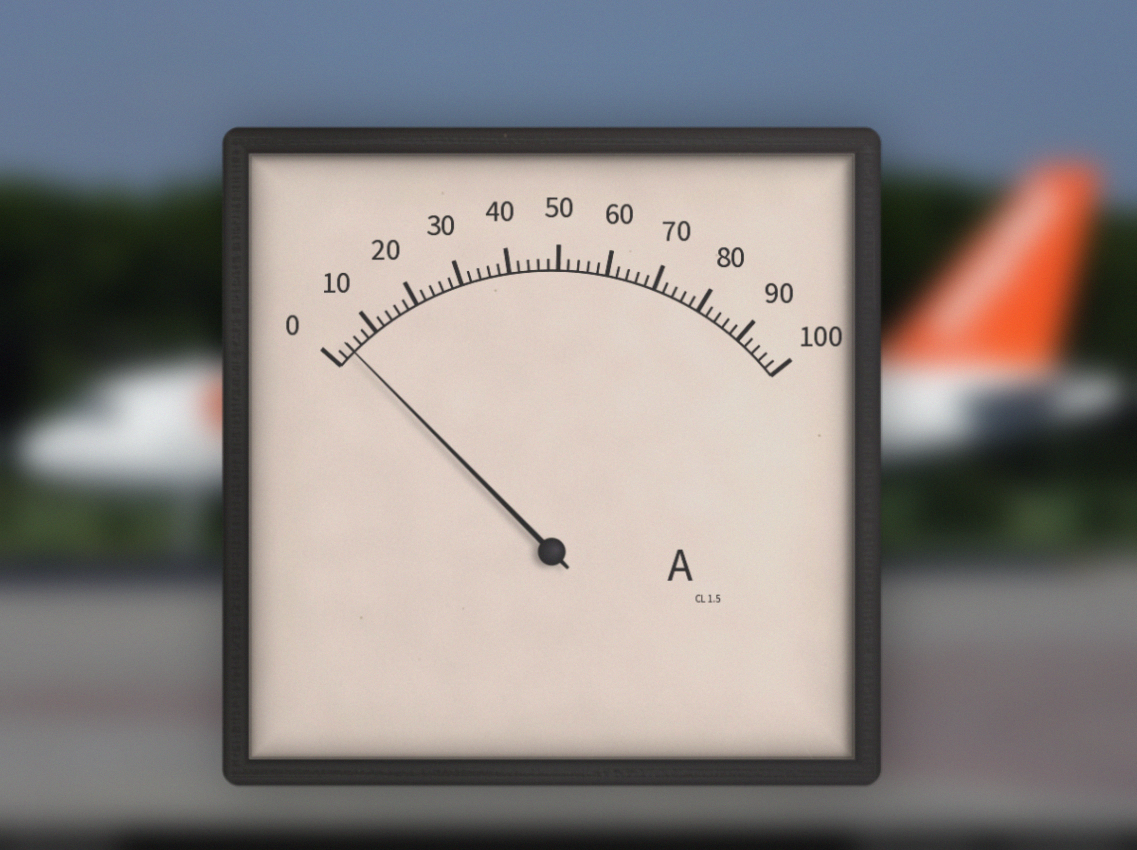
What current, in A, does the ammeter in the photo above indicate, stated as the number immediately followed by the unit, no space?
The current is 4A
